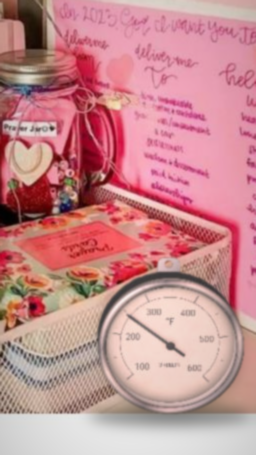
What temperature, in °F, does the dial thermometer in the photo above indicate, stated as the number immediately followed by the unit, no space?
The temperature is 250°F
